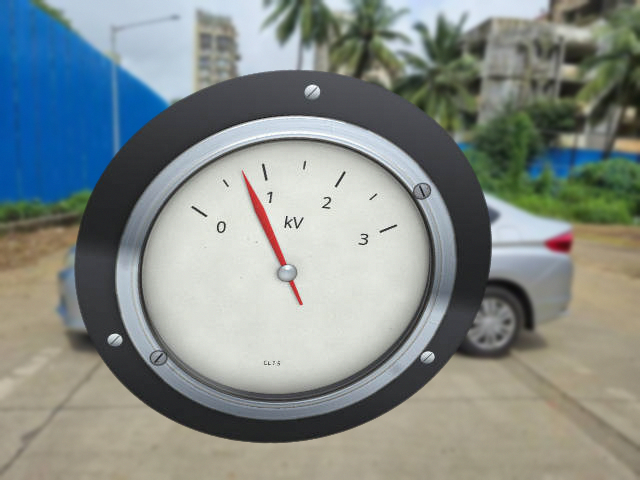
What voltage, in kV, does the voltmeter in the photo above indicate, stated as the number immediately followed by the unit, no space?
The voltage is 0.75kV
